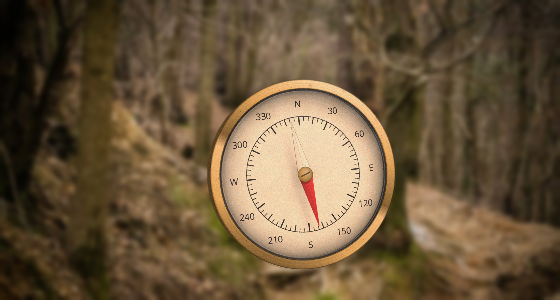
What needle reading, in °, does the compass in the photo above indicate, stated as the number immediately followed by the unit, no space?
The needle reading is 170°
